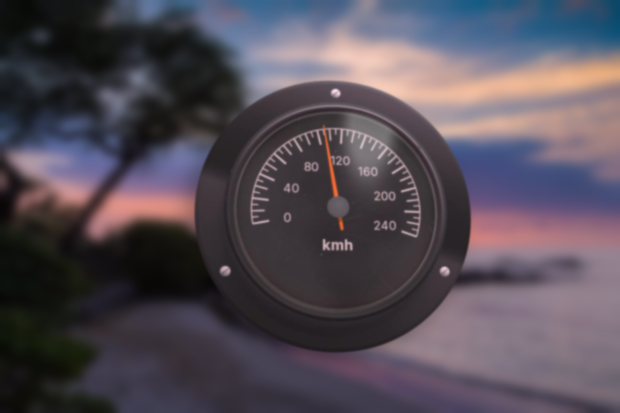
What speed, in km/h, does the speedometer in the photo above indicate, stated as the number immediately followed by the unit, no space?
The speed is 105km/h
